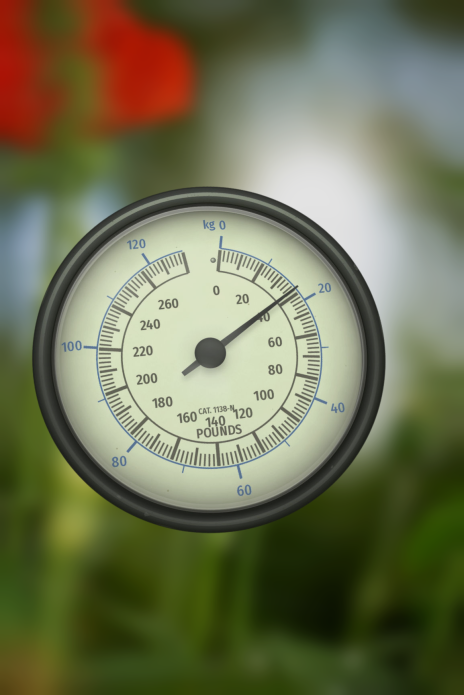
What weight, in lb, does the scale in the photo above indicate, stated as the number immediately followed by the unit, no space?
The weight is 38lb
